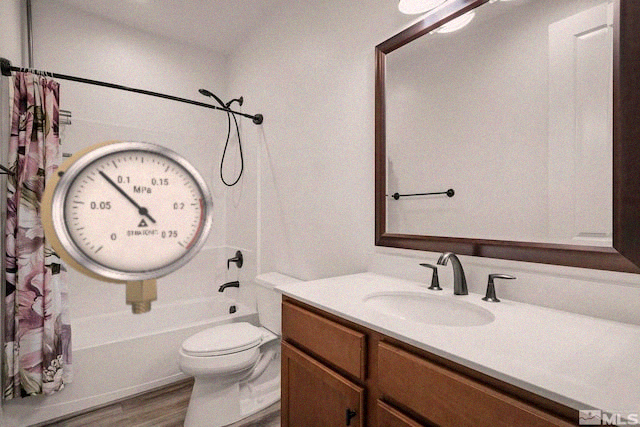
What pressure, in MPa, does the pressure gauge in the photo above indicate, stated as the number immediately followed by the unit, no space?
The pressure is 0.085MPa
